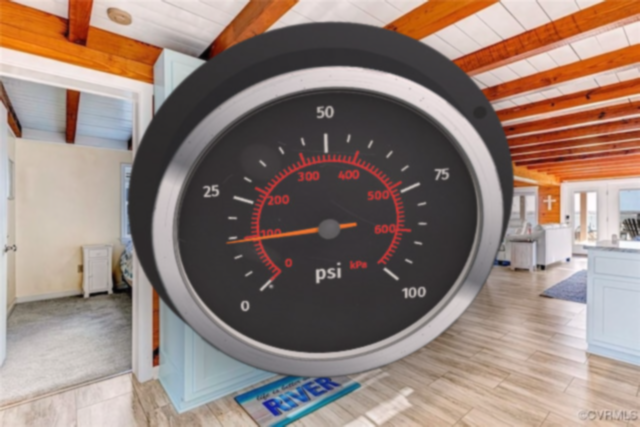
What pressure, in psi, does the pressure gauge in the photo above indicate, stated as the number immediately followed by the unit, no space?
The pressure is 15psi
